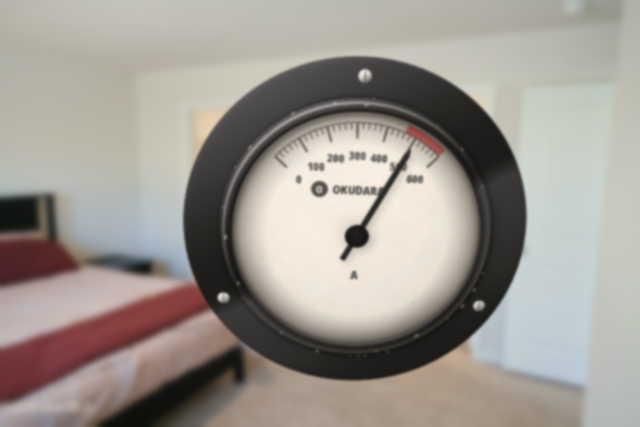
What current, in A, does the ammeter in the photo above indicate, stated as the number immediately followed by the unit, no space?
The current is 500A
